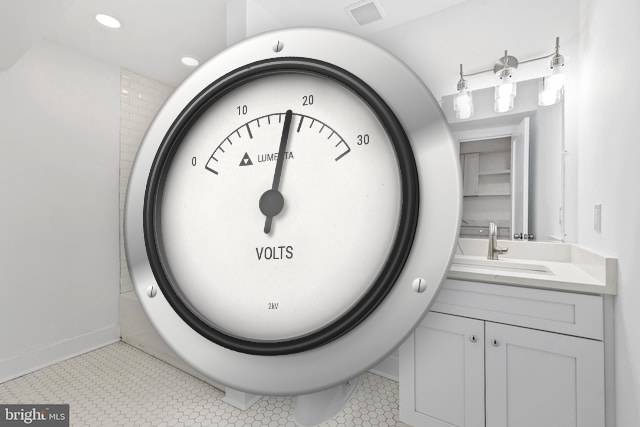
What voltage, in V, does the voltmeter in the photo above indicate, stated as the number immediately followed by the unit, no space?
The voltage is 18V
